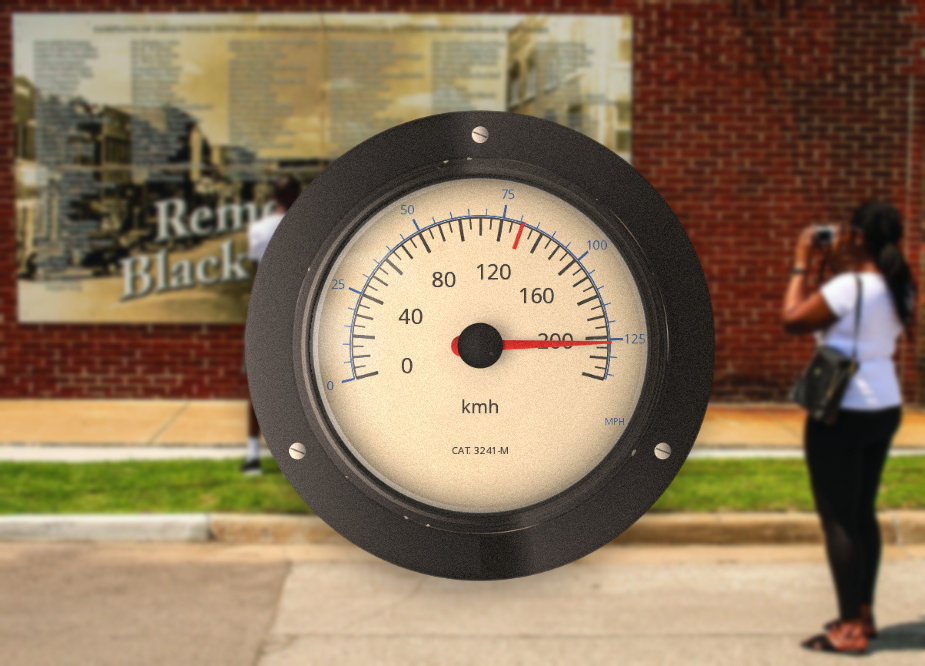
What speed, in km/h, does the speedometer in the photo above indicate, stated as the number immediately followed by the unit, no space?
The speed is 202.5km/h
